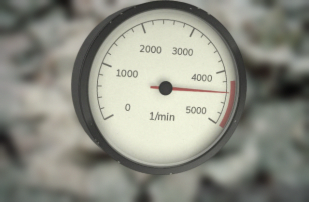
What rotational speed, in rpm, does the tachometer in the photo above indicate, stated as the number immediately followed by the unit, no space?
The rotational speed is 4400rpm
